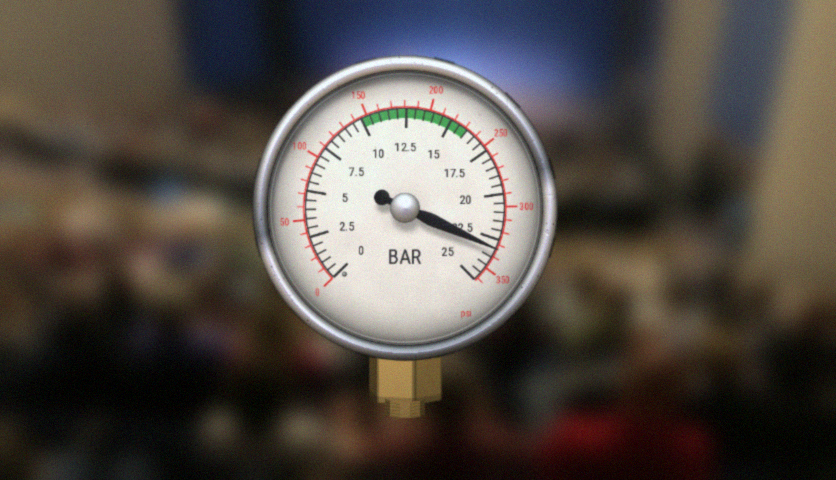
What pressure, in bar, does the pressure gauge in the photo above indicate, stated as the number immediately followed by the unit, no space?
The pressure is 23bar
